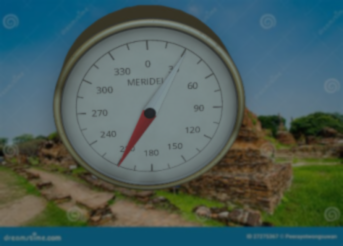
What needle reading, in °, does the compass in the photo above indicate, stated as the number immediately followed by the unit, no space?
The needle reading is 210°
